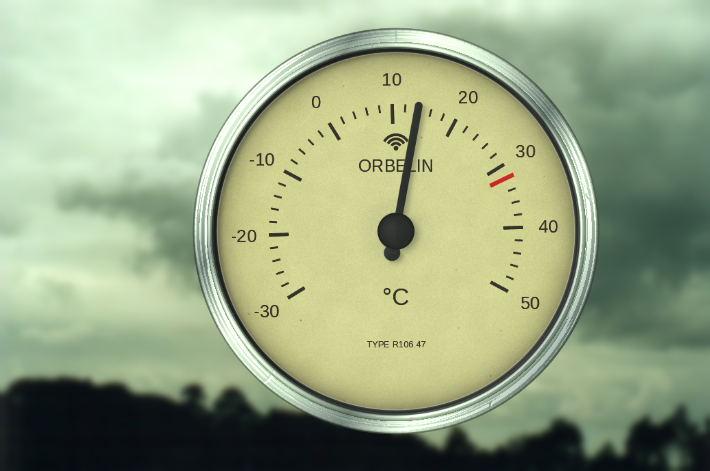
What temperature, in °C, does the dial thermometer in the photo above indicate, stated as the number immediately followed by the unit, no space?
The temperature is 14°C
